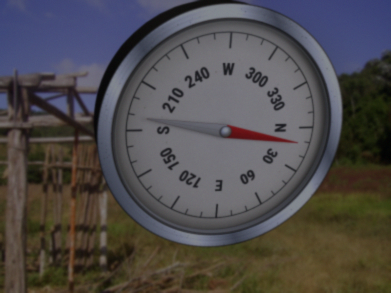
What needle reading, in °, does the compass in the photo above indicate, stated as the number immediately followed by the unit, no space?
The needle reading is 10°
